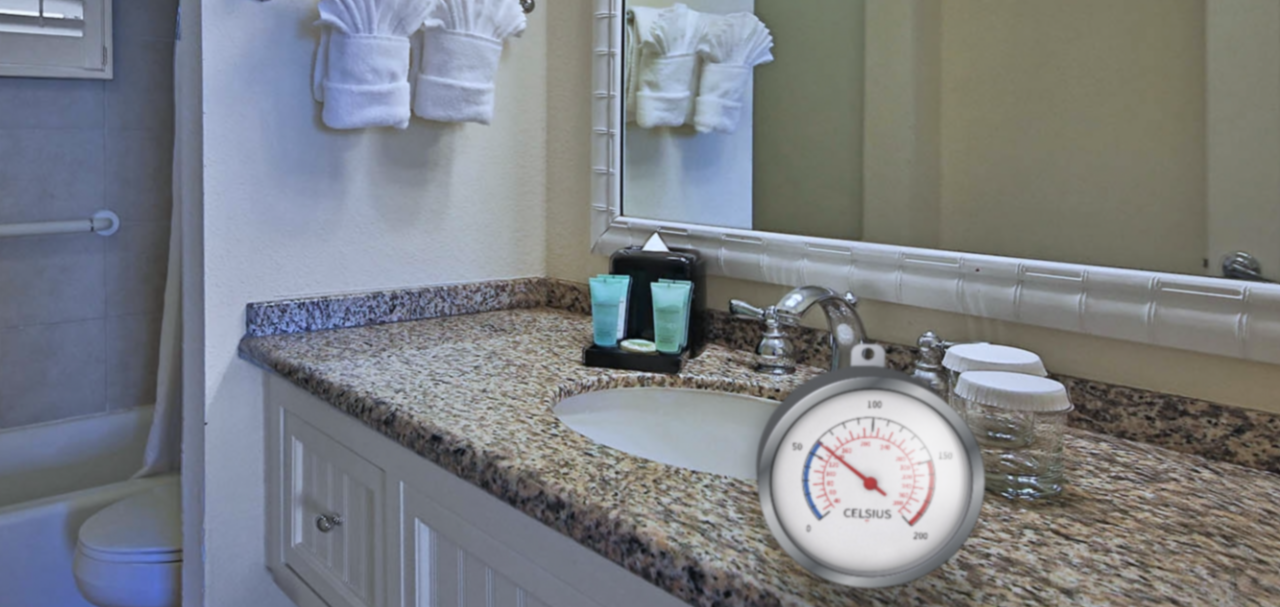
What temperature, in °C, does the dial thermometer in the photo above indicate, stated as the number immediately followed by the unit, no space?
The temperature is 60°C
